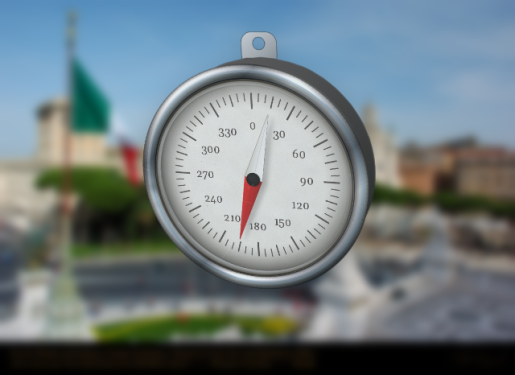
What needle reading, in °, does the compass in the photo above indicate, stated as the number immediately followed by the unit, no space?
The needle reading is 195°
